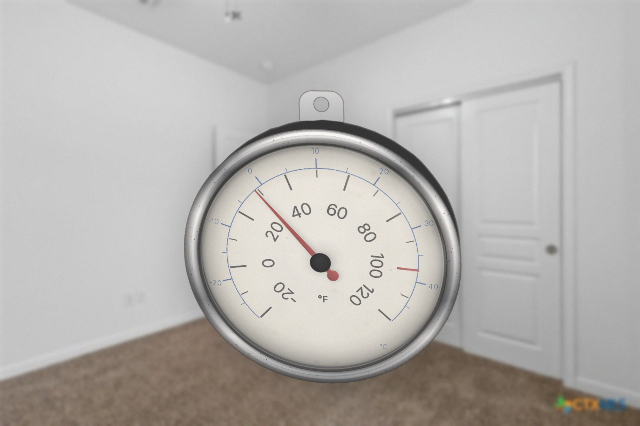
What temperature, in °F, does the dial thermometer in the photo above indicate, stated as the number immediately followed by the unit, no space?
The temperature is 30°F
